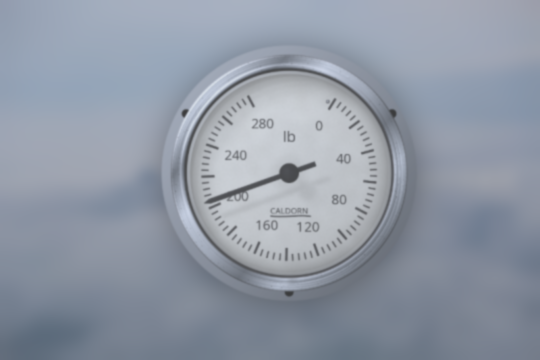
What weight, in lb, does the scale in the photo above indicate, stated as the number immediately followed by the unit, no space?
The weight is 204lb
